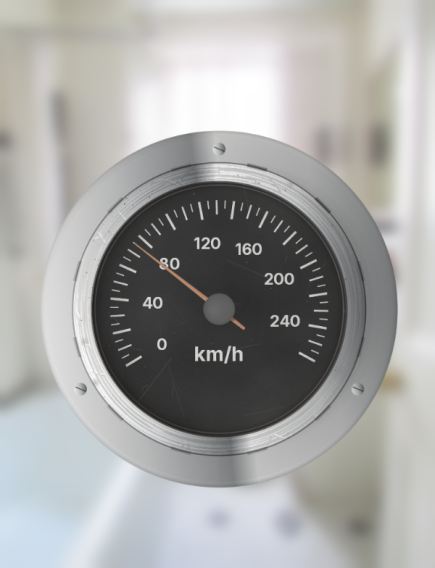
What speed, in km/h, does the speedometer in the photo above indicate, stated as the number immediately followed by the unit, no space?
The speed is 75km/h
